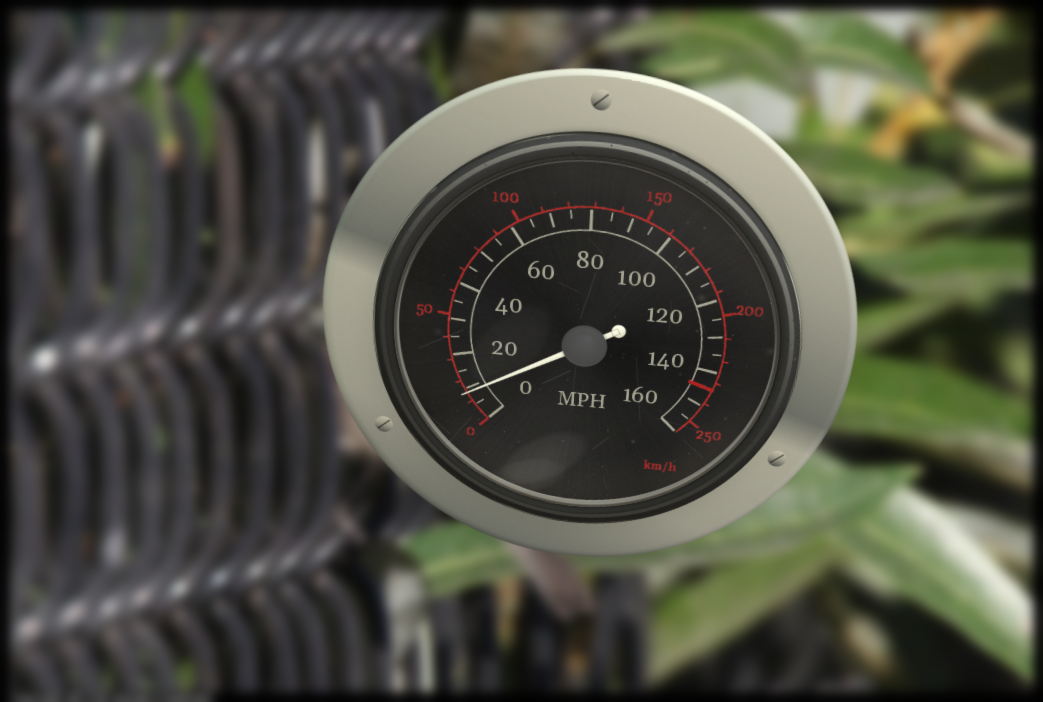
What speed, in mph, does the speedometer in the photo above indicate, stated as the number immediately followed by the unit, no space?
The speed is 10mph
